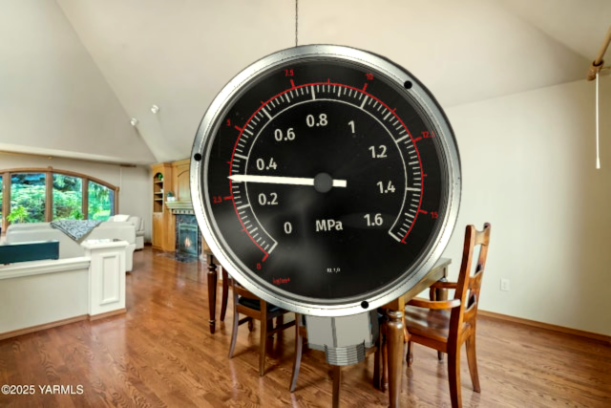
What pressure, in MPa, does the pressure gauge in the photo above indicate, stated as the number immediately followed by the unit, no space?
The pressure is 0.32MPa
